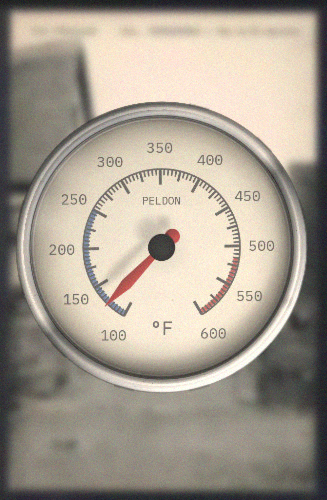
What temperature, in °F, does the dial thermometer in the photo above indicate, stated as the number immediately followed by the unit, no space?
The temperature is 125°F
